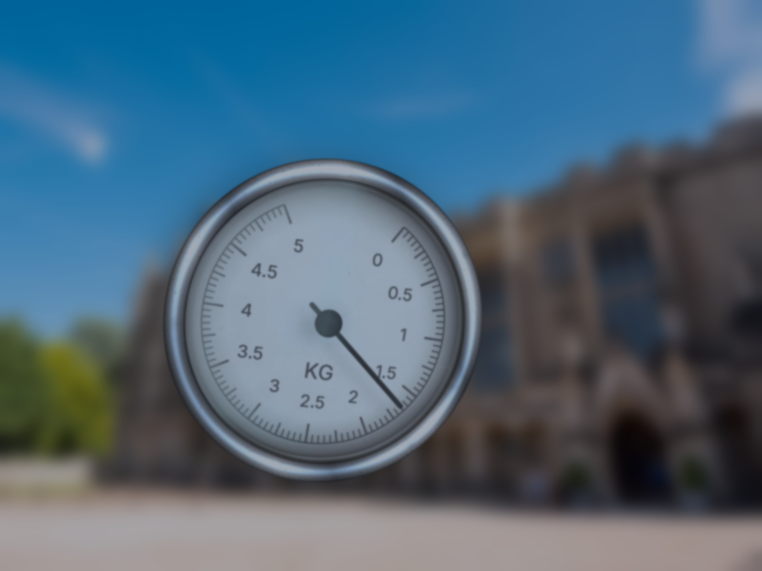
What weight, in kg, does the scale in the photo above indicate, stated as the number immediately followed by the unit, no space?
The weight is 1.65kg
